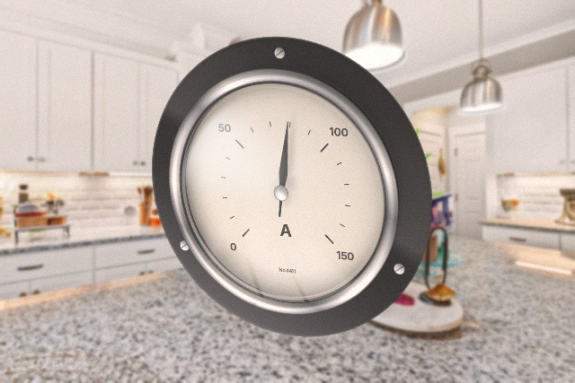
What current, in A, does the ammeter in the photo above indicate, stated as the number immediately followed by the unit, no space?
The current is 80A
